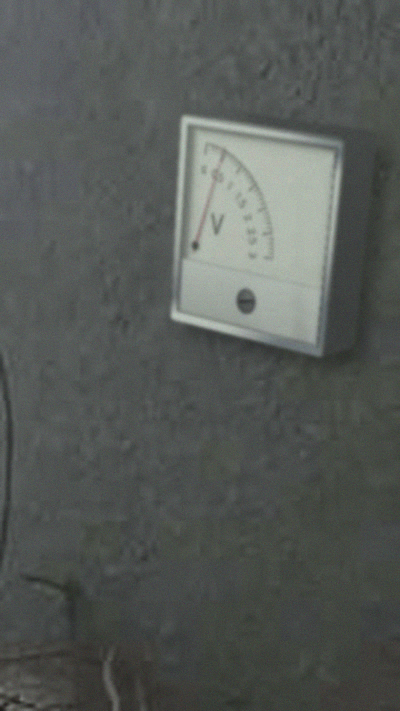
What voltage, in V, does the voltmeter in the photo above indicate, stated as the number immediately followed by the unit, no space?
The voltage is 0.5V
